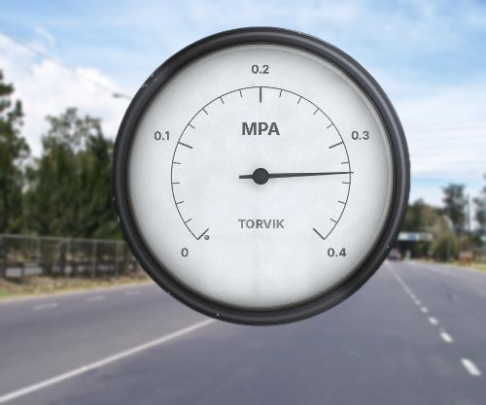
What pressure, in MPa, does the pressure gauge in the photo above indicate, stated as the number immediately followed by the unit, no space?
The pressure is 0.33MPa
